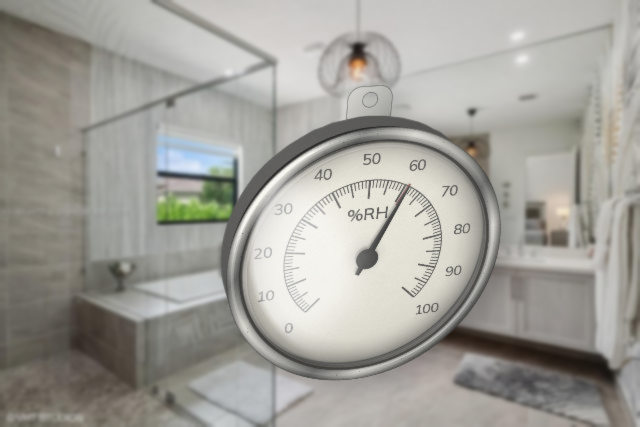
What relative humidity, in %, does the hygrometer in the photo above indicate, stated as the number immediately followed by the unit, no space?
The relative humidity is 60%
